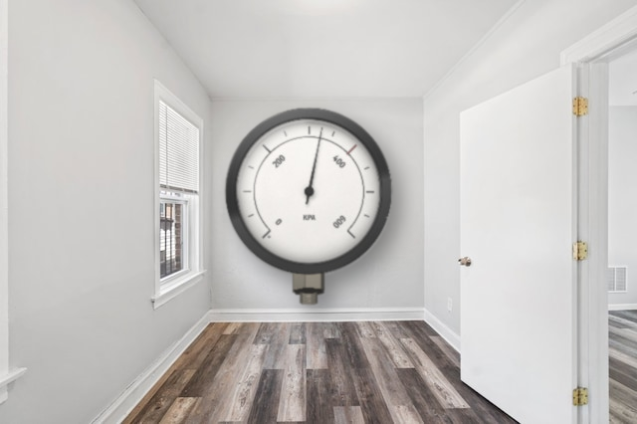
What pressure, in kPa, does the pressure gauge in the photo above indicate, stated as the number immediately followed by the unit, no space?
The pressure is 325kPa
